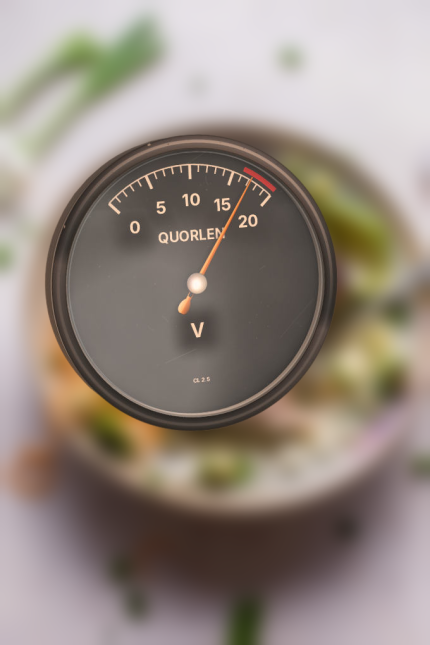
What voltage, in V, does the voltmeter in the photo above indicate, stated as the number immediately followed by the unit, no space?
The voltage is 17V
